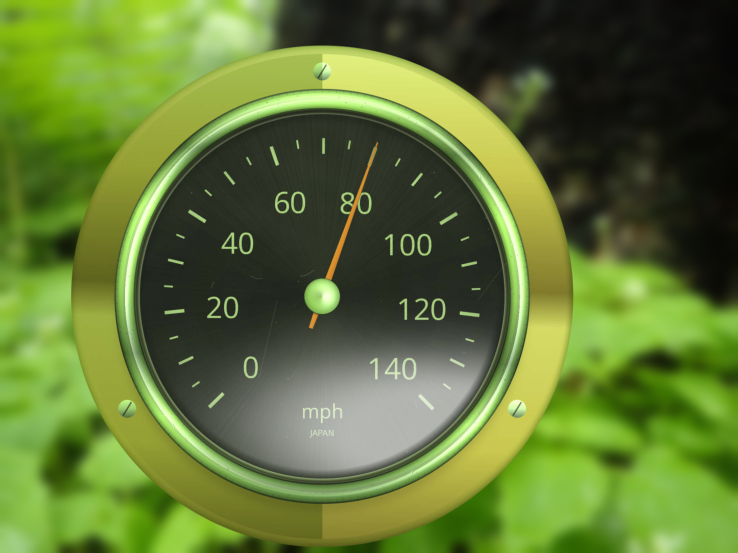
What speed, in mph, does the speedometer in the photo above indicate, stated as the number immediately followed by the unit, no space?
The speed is 80mph
